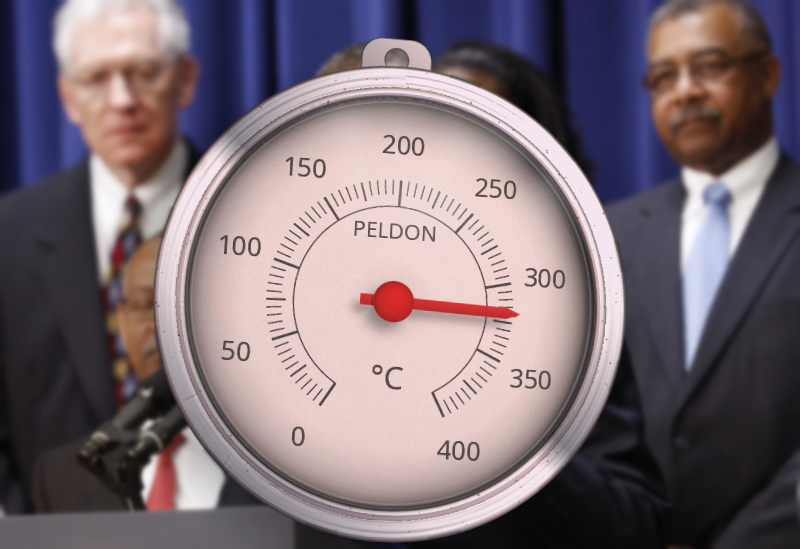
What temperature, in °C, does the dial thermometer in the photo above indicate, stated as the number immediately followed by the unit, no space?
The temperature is 320°C
